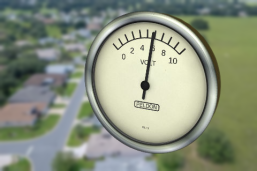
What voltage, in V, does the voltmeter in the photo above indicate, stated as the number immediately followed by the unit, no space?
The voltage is 6V
